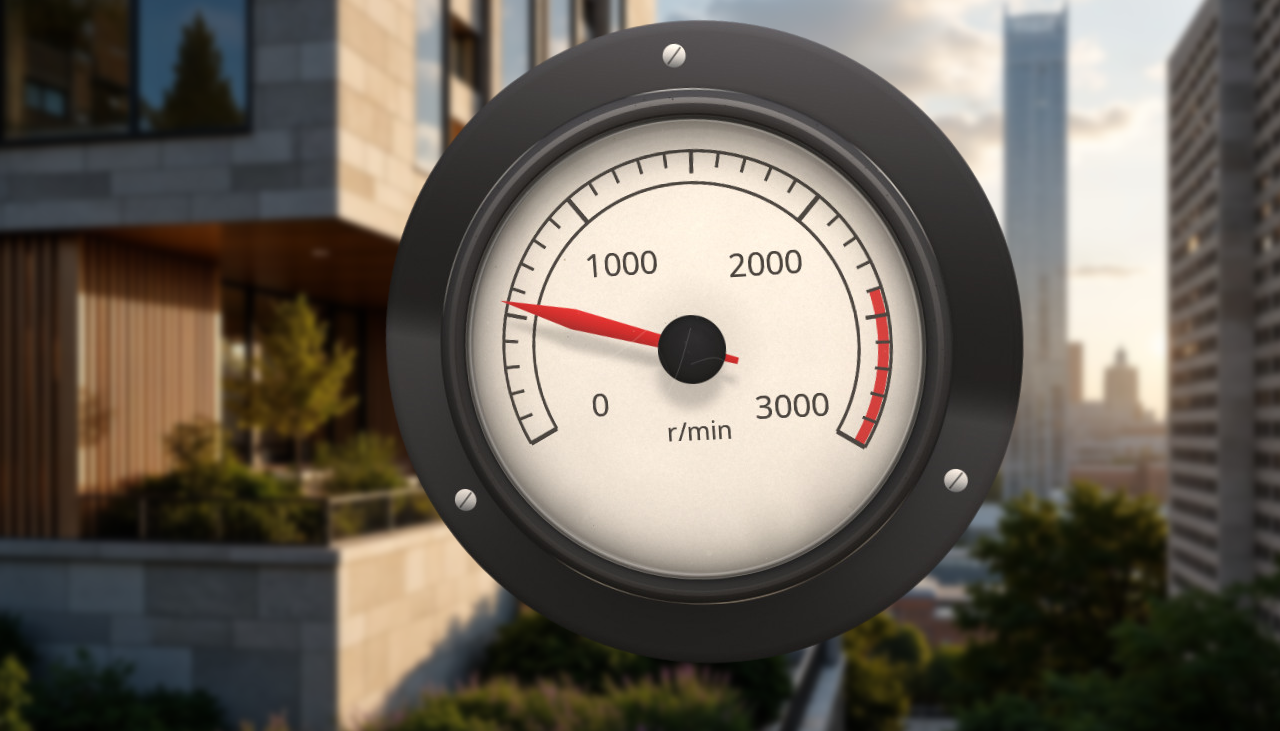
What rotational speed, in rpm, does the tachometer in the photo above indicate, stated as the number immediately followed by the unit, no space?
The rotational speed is 550rpm
